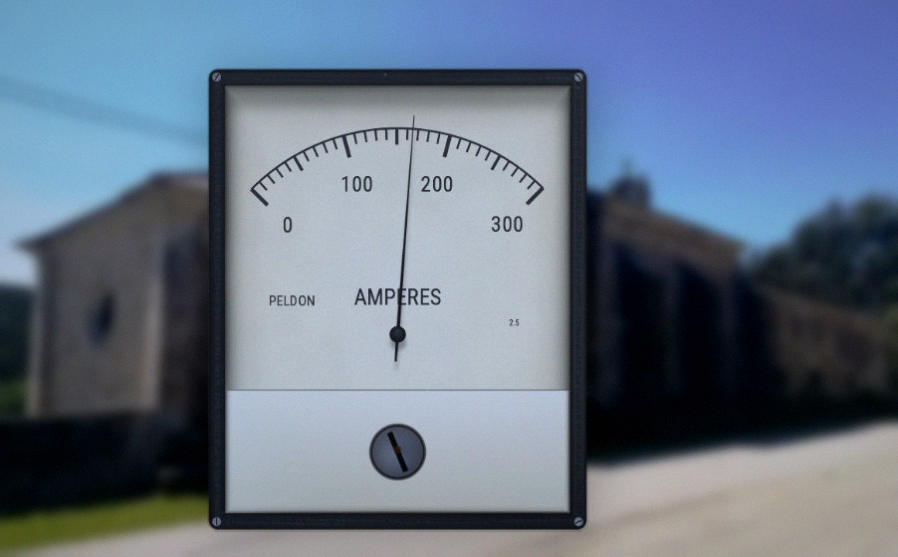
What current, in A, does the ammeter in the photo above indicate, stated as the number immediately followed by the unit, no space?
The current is 165A
